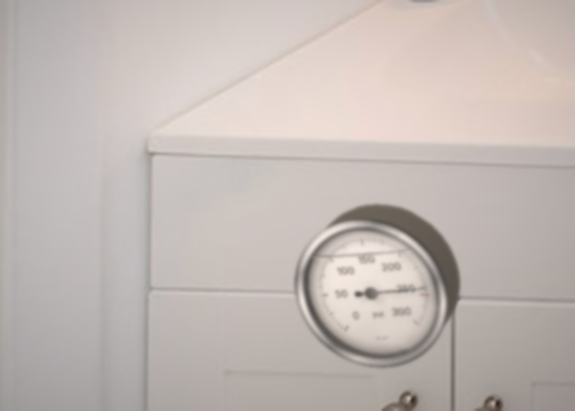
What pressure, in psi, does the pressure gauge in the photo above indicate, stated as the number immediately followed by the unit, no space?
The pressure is 250psi
